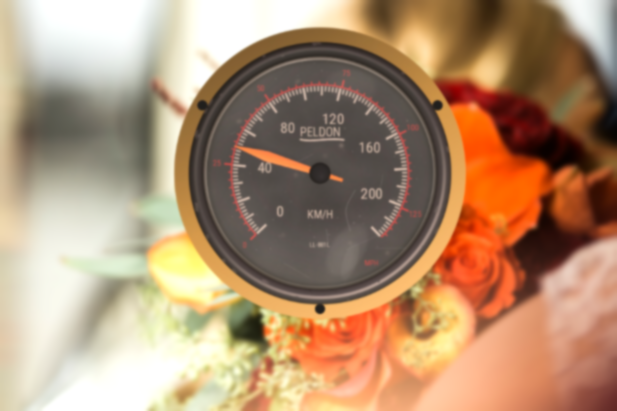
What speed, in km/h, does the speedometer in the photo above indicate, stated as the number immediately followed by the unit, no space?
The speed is 50km/h
